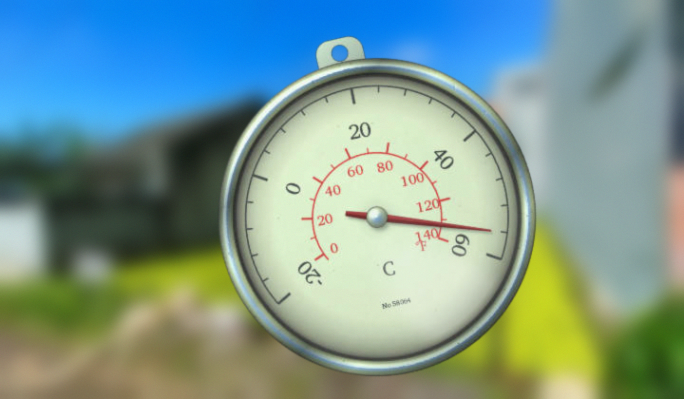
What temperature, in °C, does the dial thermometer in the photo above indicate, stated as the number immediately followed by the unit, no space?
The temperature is 56°C
